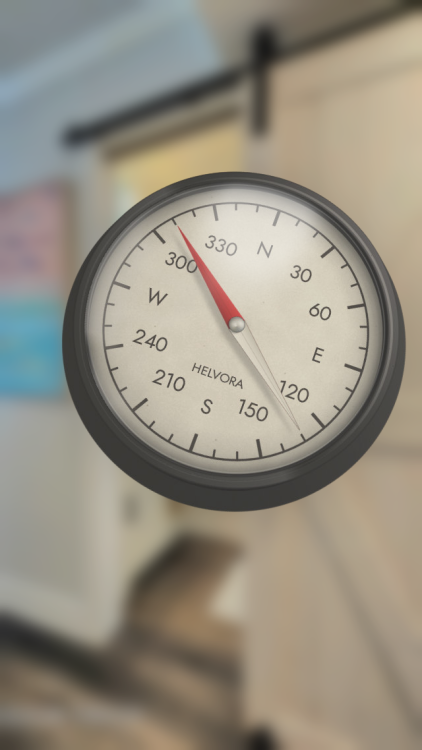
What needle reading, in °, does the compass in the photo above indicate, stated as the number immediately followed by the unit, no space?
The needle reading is 310°
